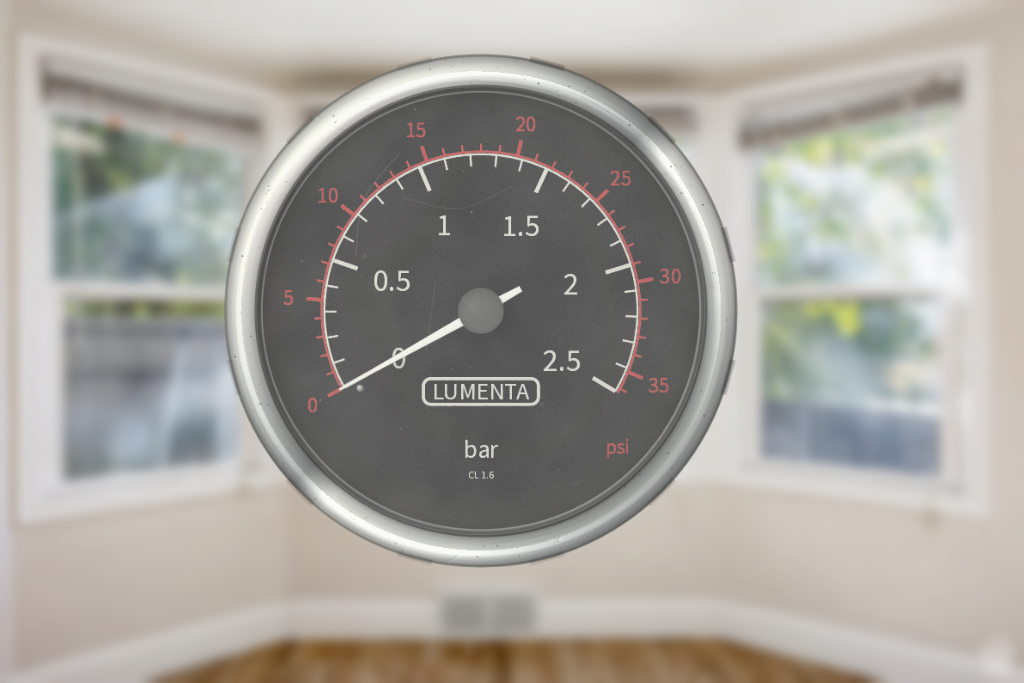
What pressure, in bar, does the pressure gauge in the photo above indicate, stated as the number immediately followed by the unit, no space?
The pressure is 0bar
